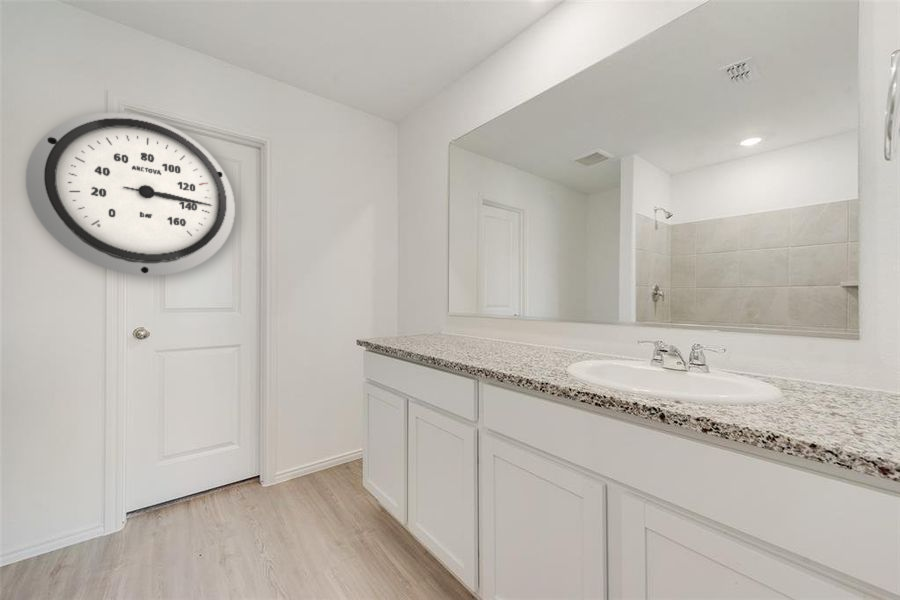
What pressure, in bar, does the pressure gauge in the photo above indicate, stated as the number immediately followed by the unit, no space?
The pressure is 135bar
